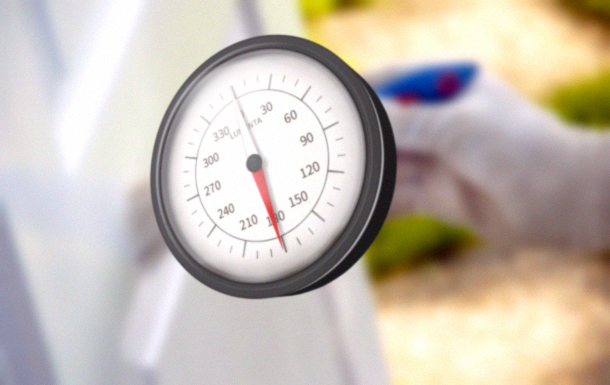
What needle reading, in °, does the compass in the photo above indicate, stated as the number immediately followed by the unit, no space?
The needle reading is 180°
